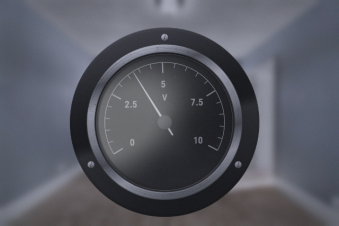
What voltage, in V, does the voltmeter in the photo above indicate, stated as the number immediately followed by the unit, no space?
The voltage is 3.75V
